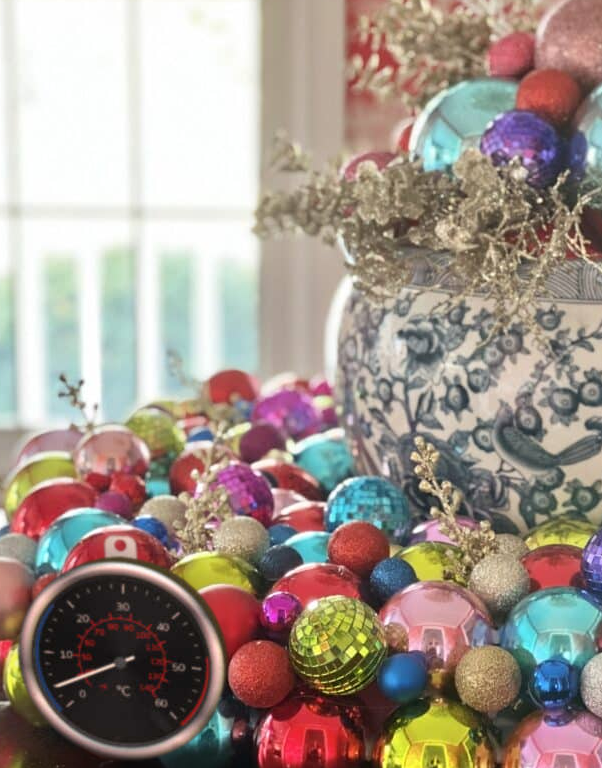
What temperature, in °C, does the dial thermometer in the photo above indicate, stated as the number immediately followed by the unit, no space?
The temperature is 4°C
